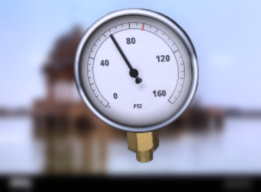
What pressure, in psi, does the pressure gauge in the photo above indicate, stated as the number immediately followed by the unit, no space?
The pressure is 65psi
